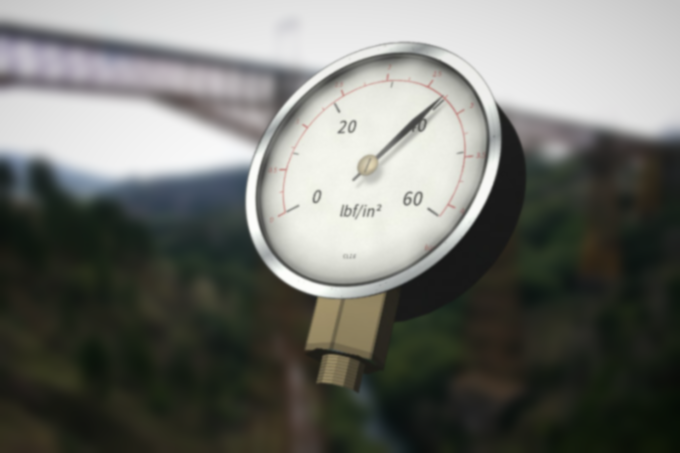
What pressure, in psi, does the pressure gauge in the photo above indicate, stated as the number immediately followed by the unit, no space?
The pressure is 40psi
